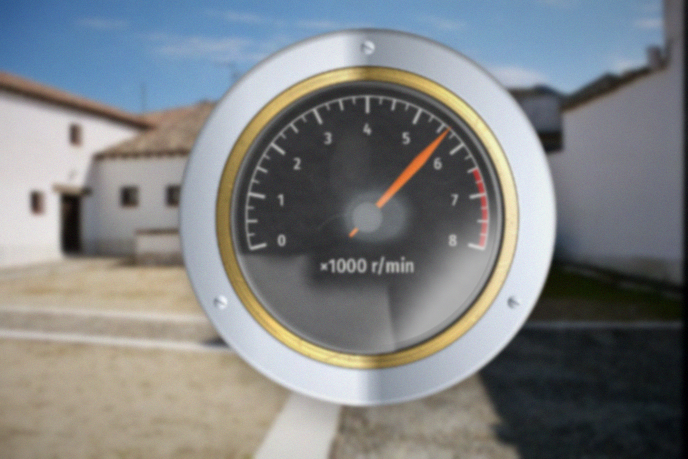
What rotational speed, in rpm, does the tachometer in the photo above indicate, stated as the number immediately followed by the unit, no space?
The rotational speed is 5625rpm
